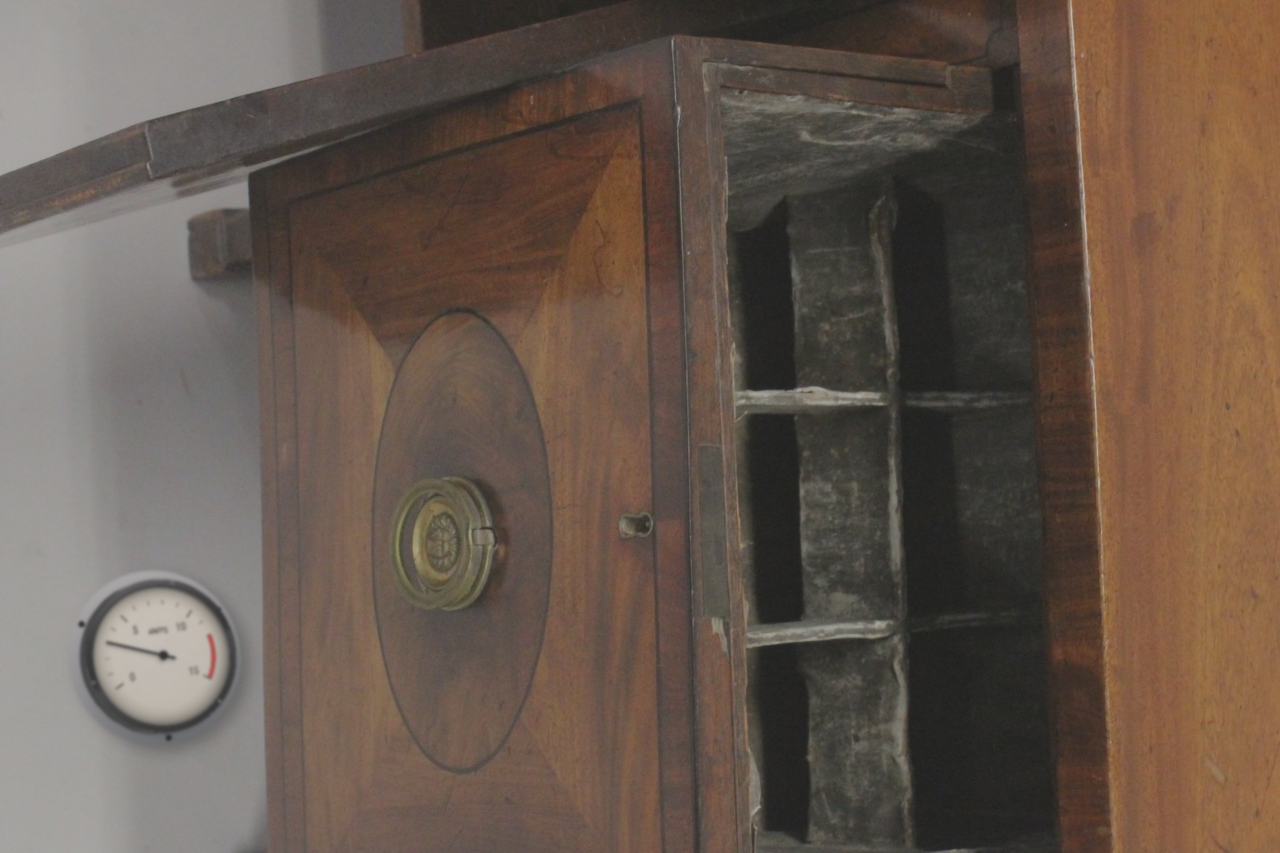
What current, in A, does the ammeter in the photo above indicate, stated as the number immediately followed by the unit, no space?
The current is 3A
